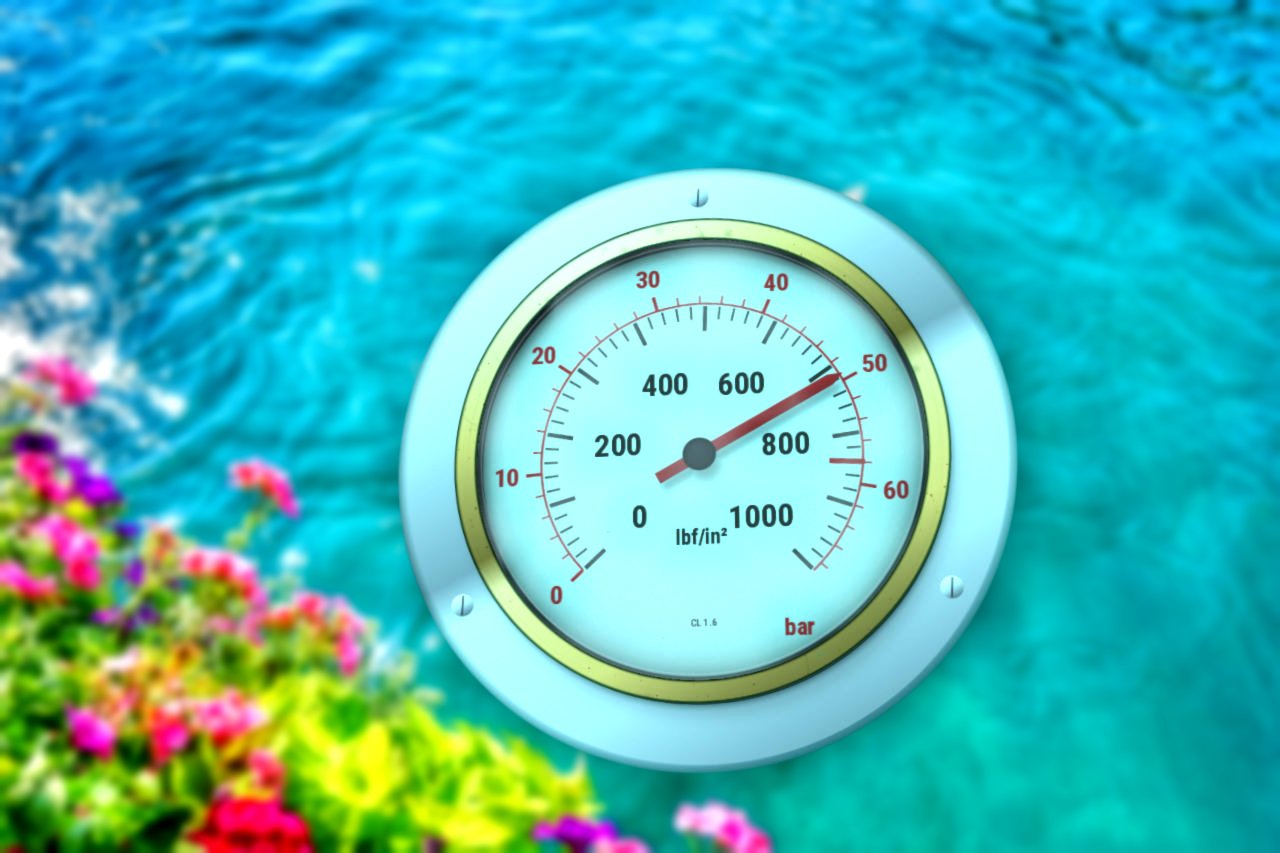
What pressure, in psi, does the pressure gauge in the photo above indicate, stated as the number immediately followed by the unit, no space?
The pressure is 720psi
